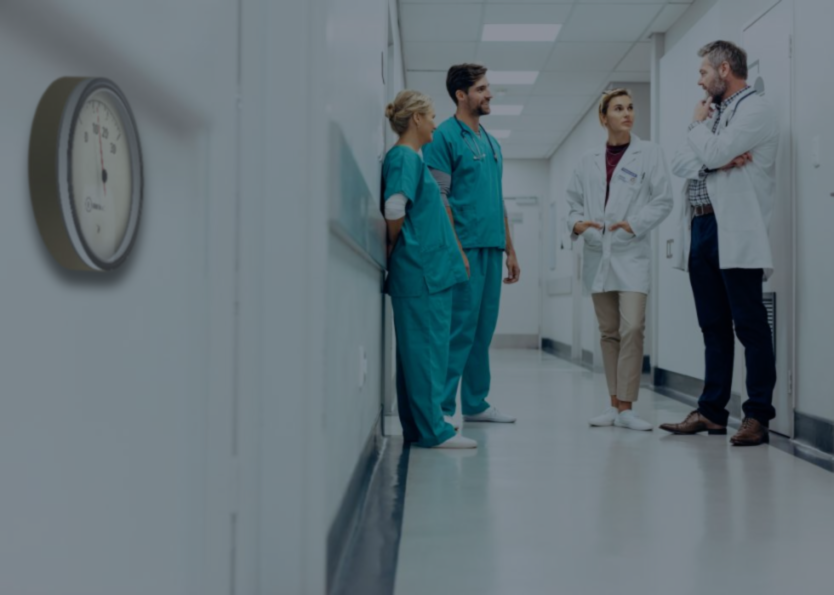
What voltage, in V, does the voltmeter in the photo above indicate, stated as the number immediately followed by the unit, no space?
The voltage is 10V
